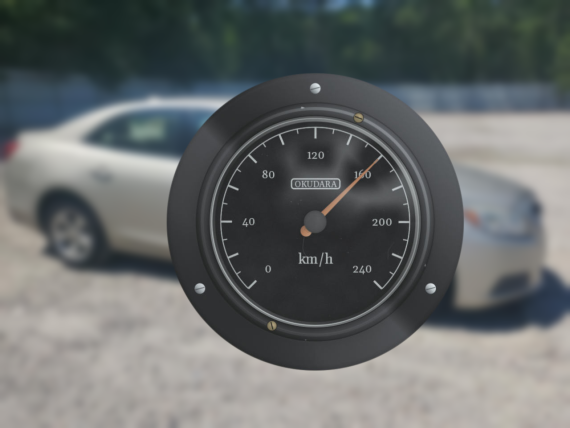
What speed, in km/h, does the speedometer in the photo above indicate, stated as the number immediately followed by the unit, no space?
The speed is 160km/h
